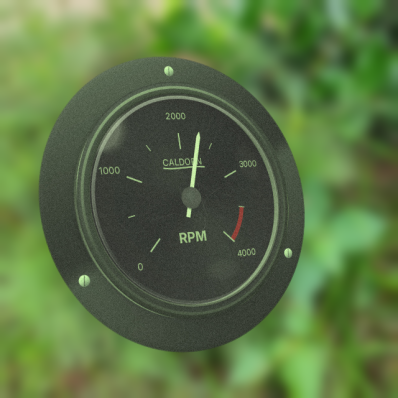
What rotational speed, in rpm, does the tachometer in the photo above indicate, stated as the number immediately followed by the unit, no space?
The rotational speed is 2250rpm
